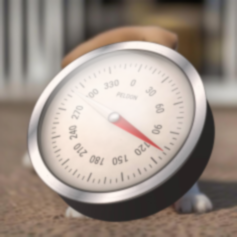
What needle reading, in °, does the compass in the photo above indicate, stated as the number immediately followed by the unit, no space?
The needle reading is 110°
